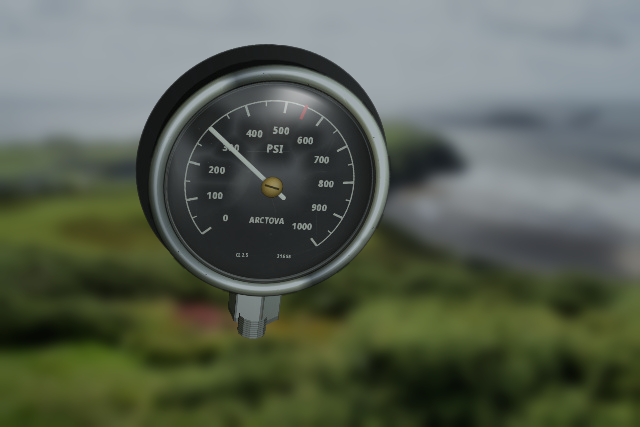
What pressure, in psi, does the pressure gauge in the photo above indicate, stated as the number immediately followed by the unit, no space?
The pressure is 300psi
